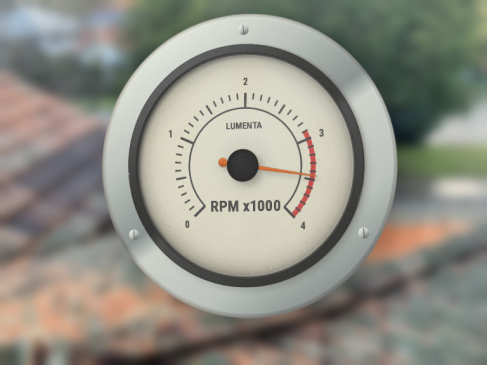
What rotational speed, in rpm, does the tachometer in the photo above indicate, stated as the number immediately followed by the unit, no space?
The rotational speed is 3450rpm
